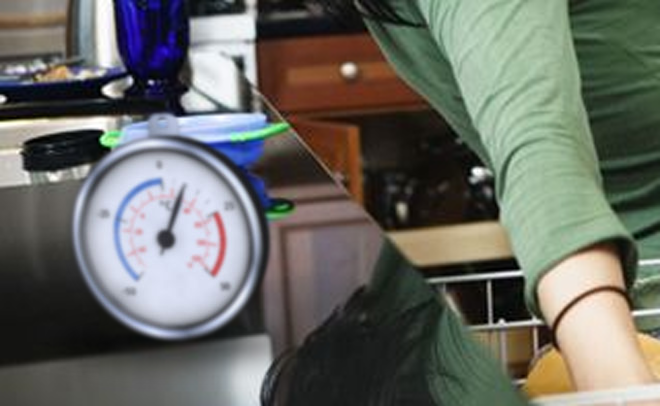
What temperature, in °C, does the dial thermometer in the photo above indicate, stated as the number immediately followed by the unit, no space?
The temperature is 10°C
